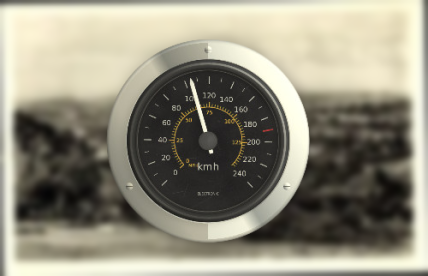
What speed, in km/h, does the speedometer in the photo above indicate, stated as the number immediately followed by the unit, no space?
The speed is 105km/h
